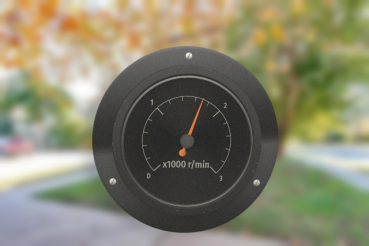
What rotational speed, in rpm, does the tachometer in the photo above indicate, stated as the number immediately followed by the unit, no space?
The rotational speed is 1700rpm
